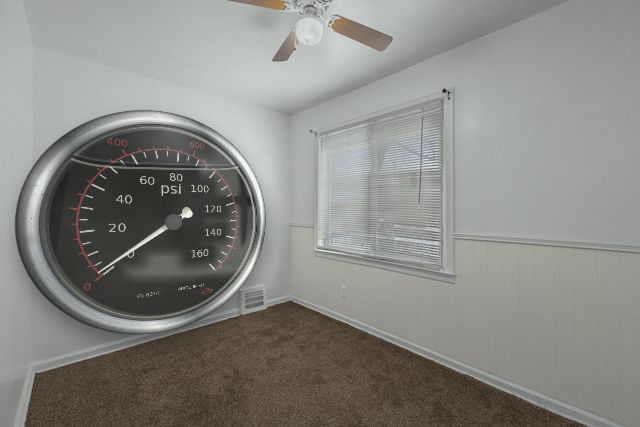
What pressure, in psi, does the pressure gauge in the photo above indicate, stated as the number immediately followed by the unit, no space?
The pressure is 2.5psi
